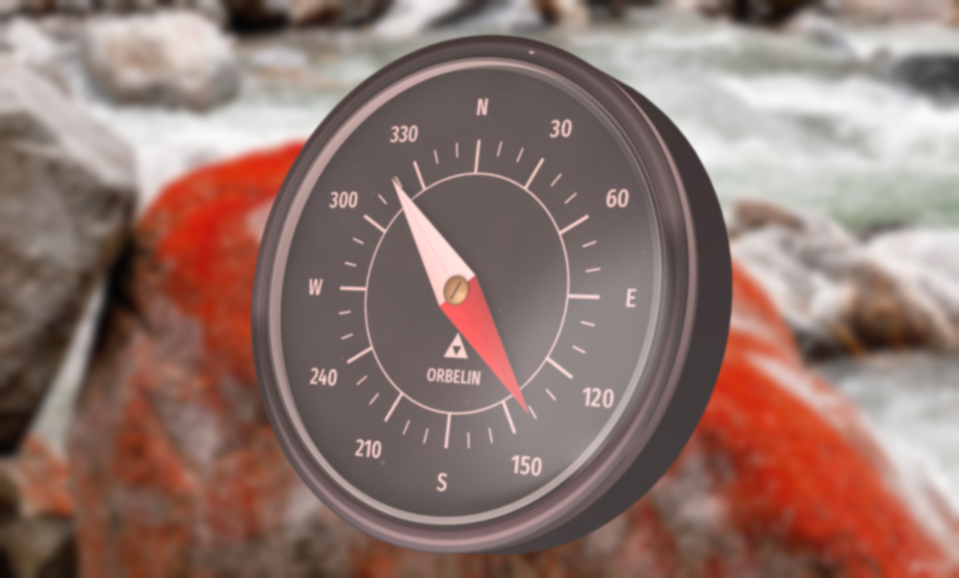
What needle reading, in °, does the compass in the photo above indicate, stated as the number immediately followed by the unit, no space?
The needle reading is 140°
